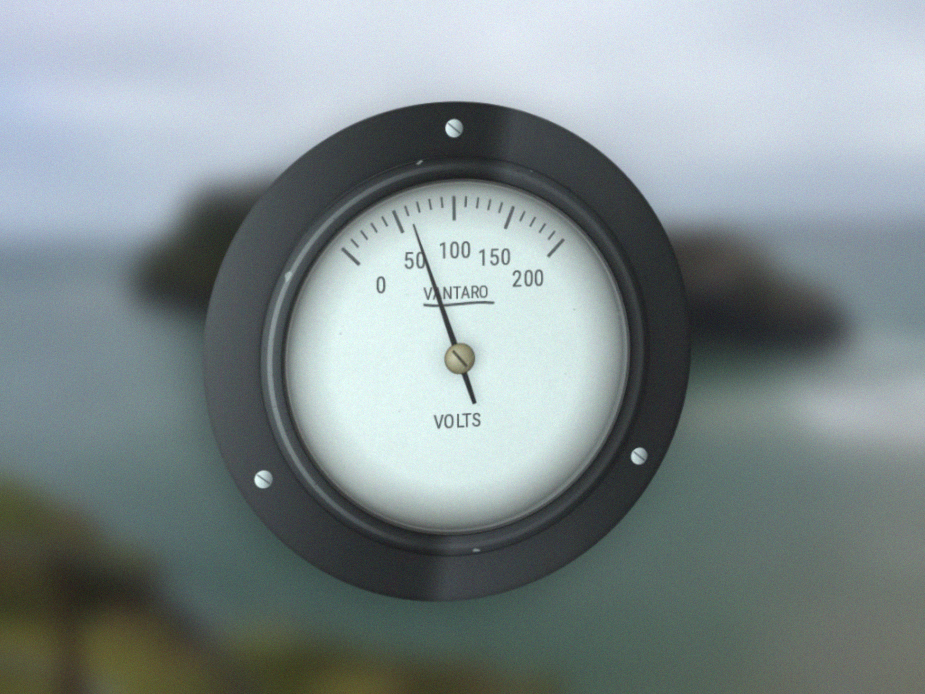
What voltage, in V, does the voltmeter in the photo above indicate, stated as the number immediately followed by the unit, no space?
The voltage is 60V
